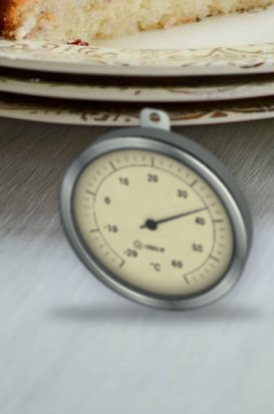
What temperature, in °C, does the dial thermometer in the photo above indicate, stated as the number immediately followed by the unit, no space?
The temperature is 36°C
